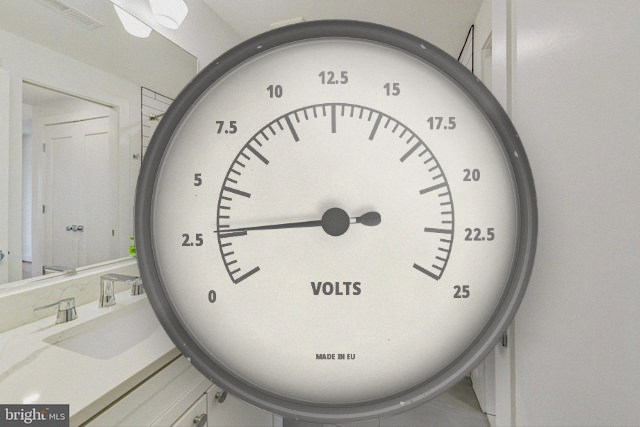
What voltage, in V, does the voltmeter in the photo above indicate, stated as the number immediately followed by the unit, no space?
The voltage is 2.75V
